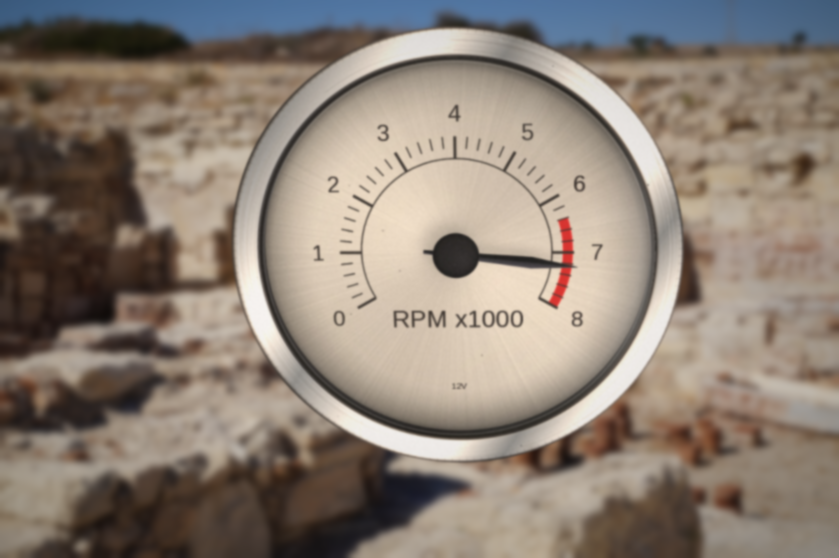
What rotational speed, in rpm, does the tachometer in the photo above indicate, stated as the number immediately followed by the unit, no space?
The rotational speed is 7200rpm
